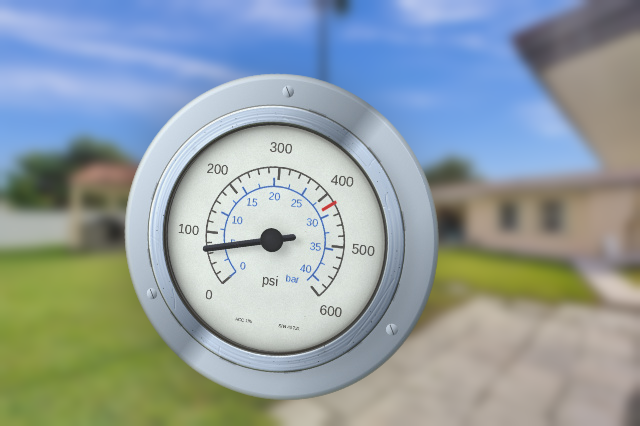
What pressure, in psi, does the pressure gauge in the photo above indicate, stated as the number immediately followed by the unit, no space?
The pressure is 70psi
